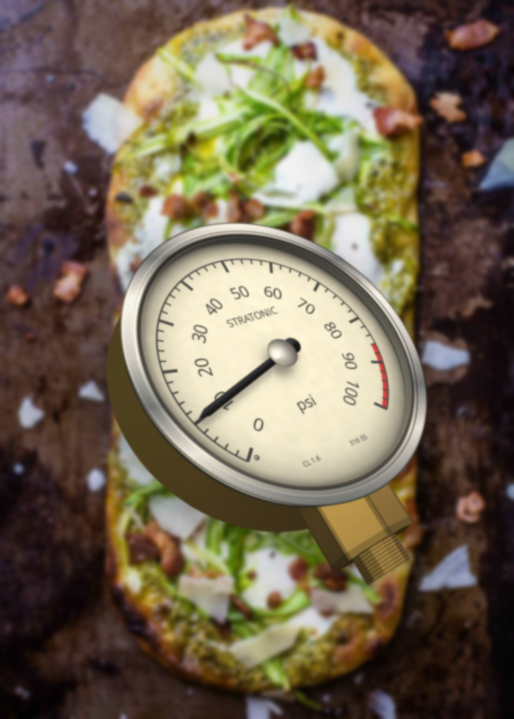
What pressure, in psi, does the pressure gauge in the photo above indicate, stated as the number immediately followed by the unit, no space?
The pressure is 10psi
